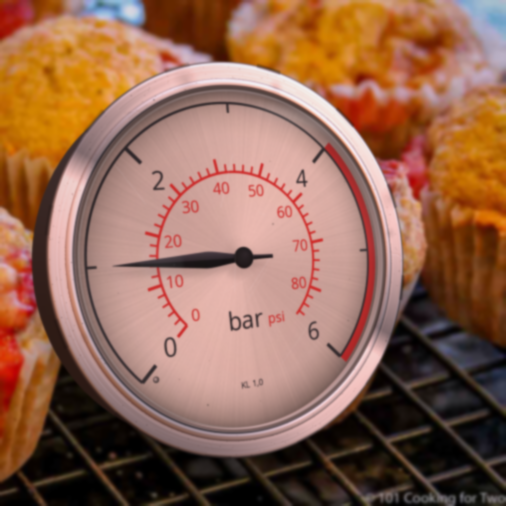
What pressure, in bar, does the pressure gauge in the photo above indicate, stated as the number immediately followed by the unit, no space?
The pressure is 1bar
